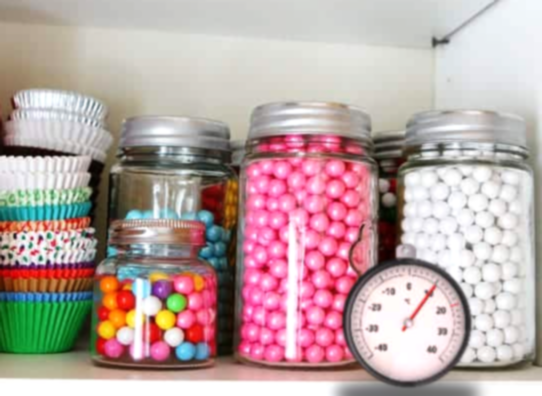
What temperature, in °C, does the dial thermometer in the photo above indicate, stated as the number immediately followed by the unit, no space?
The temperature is 10°C
